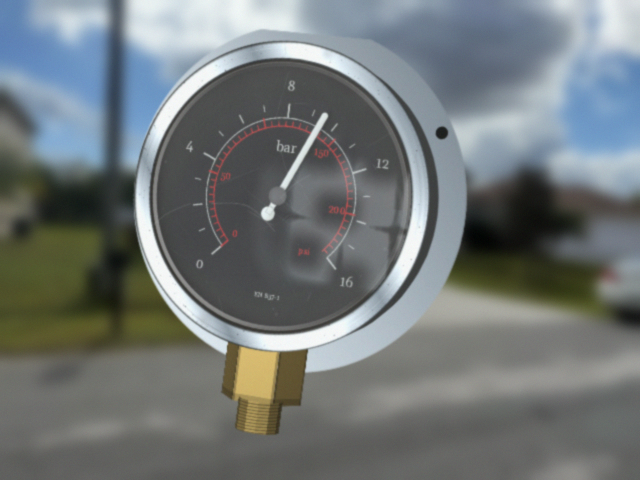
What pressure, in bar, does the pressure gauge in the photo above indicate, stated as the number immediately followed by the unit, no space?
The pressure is 9.5bar
